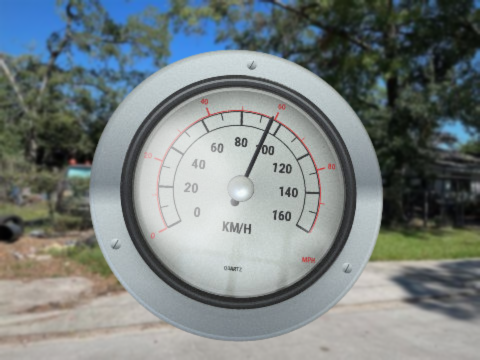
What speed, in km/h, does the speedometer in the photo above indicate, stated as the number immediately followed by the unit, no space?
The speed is 95km/h
